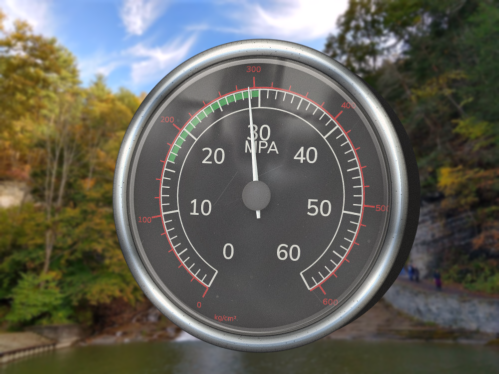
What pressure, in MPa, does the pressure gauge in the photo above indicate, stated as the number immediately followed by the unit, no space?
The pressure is 29MPa
